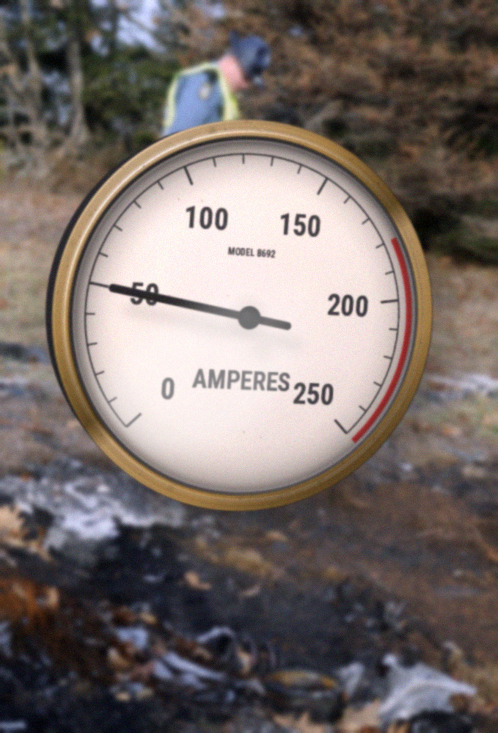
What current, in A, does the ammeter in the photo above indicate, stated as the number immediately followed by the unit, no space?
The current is 50A
